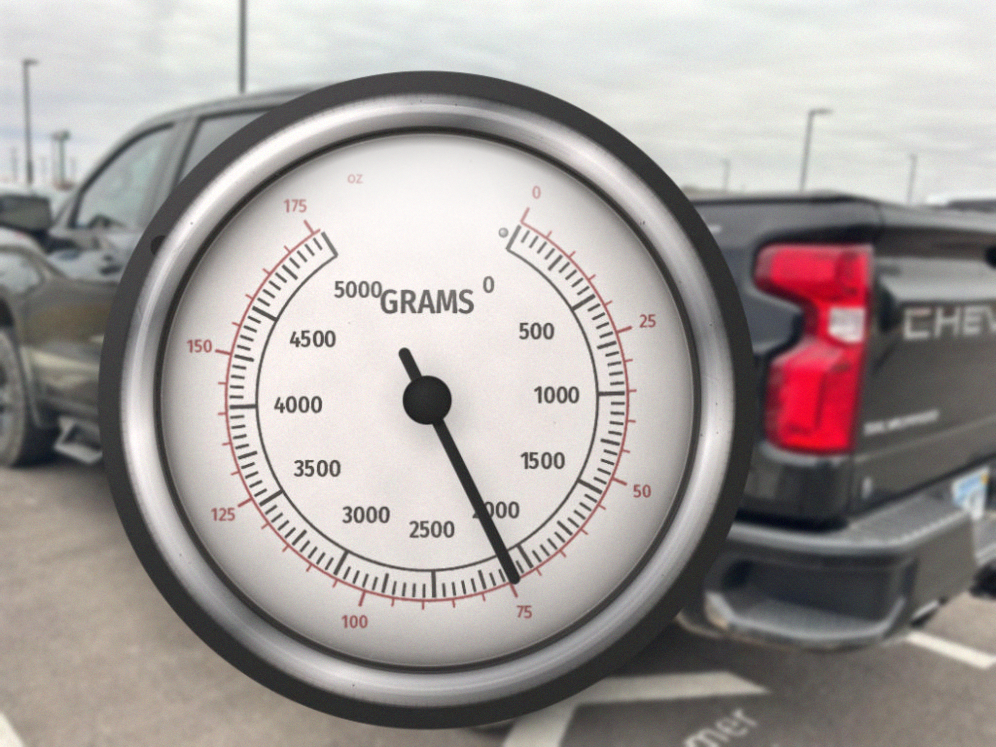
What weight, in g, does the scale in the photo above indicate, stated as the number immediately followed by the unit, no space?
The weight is 2100g
